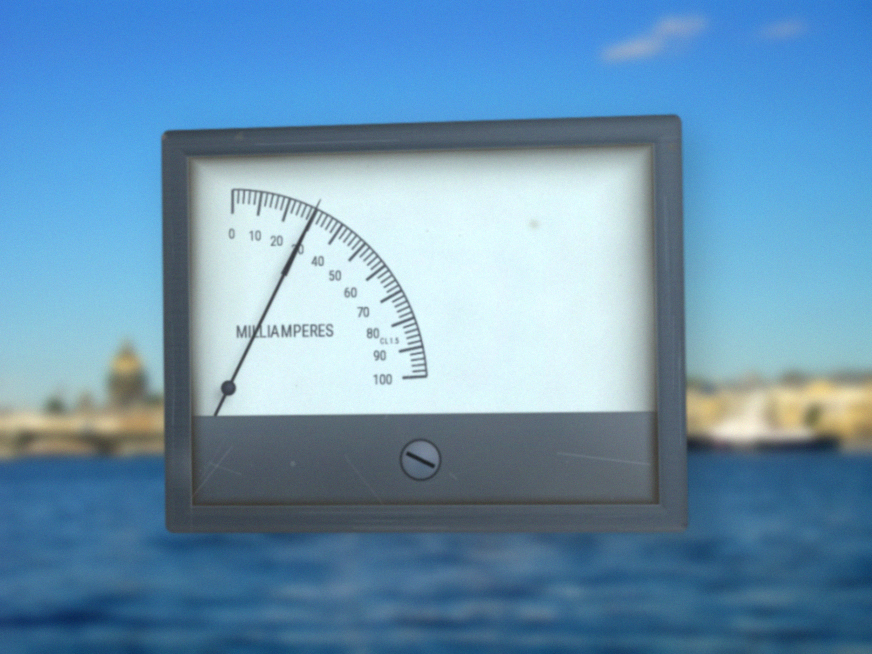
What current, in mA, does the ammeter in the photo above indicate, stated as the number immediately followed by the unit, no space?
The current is 30mA
